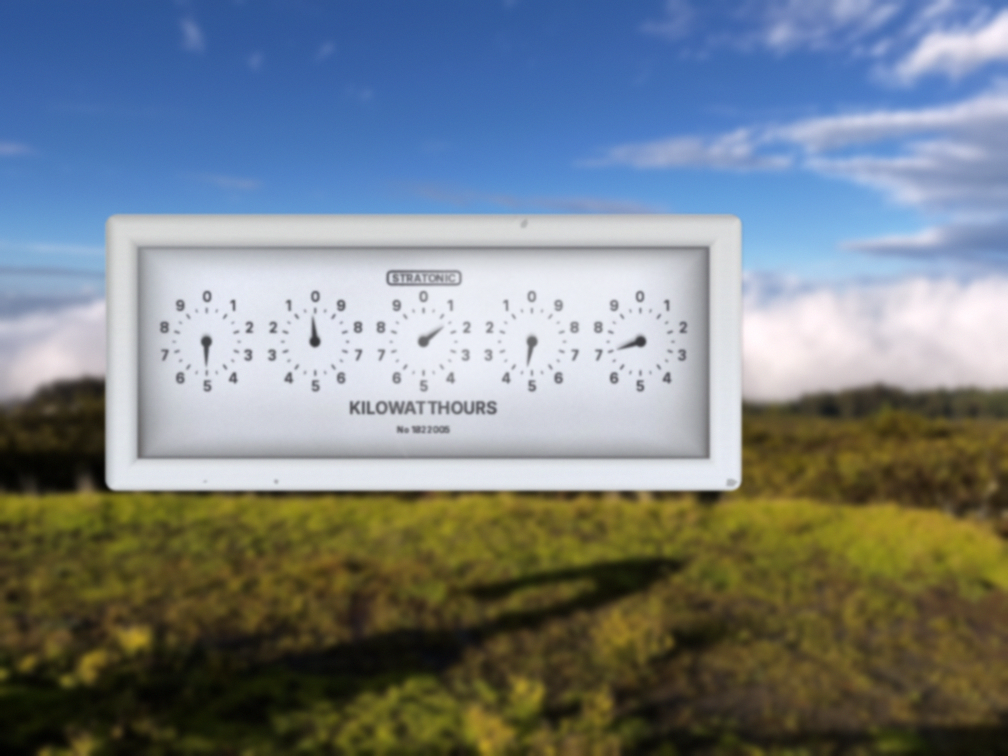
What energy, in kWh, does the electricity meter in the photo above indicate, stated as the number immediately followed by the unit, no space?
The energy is 50147kWh
